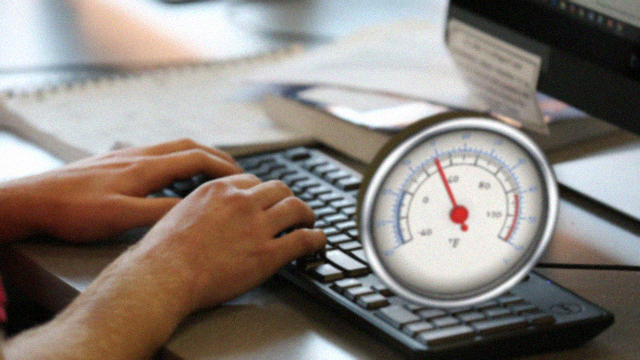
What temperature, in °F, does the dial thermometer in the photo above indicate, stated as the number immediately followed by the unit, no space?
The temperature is 30°F
